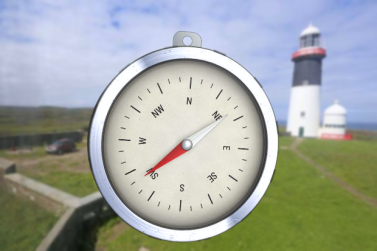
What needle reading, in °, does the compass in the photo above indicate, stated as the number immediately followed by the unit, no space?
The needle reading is 230°
